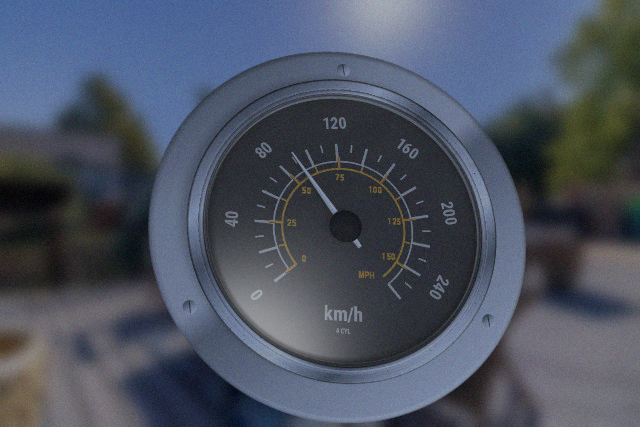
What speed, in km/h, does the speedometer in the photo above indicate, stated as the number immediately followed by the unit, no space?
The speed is 90km/h
